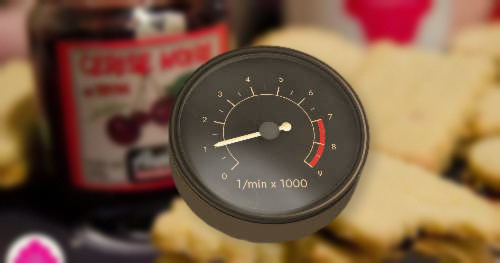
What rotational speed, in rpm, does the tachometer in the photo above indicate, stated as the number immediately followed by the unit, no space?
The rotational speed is 1000rpm
